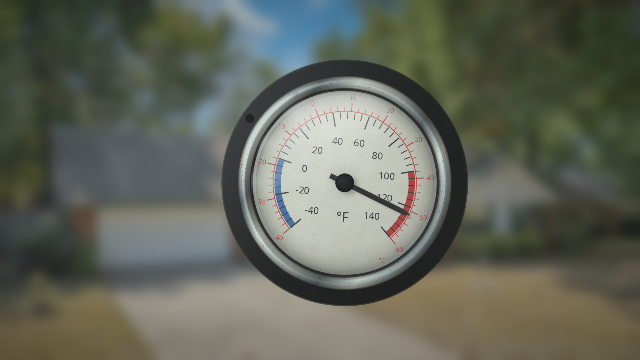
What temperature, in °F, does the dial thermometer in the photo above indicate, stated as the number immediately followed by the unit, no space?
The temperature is 124°F
